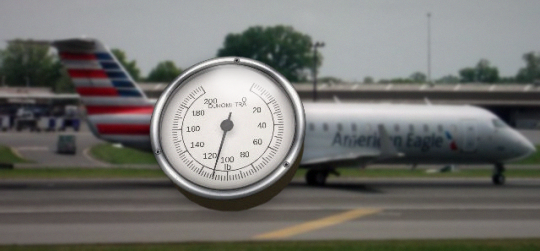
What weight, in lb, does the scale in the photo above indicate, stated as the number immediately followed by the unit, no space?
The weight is 110lb
